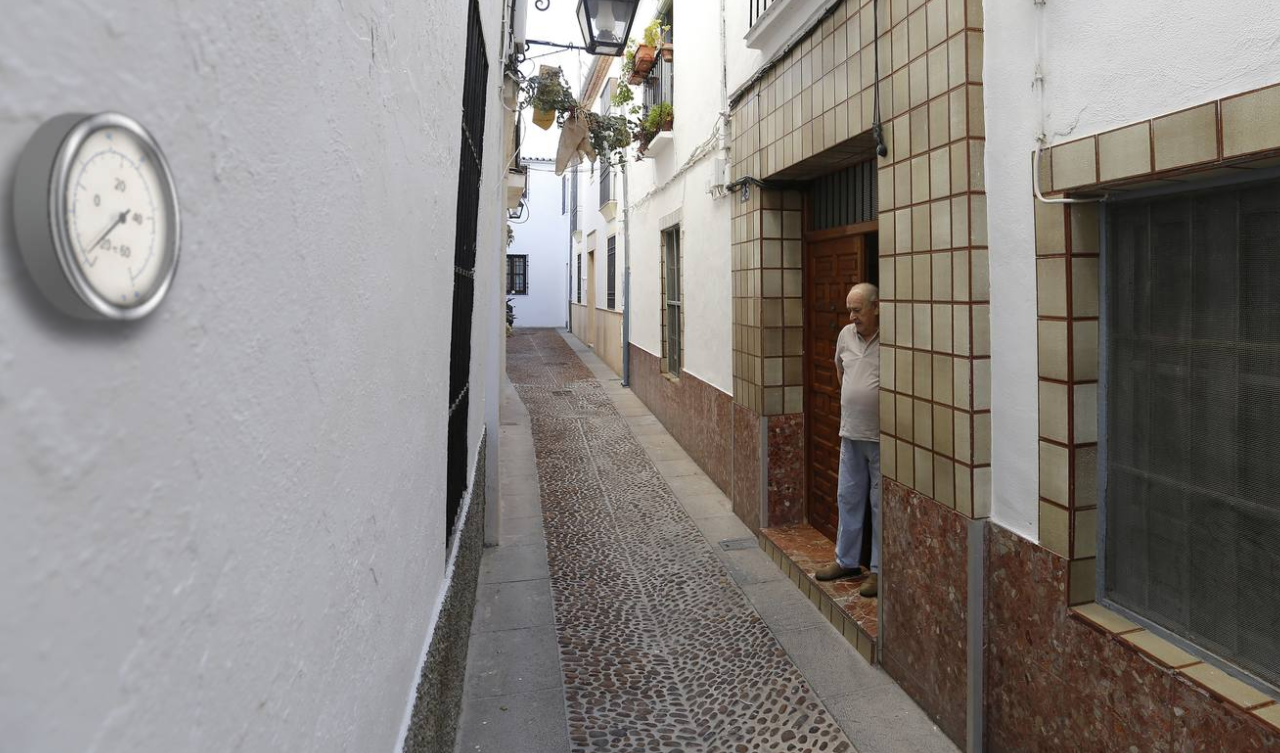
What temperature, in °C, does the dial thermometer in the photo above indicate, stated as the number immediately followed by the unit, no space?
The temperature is -16°C
